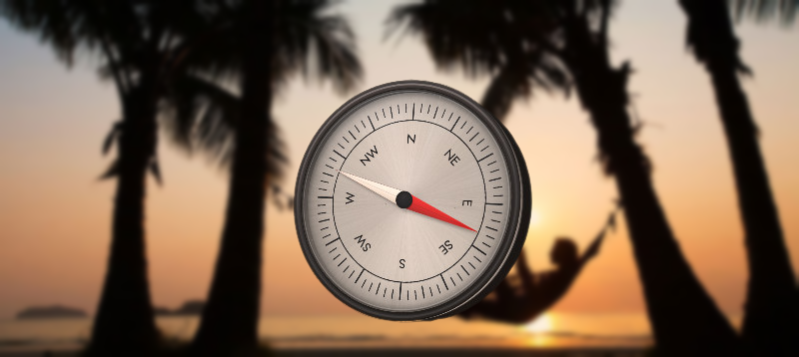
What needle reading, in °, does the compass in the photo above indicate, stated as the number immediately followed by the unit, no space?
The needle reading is 110°
